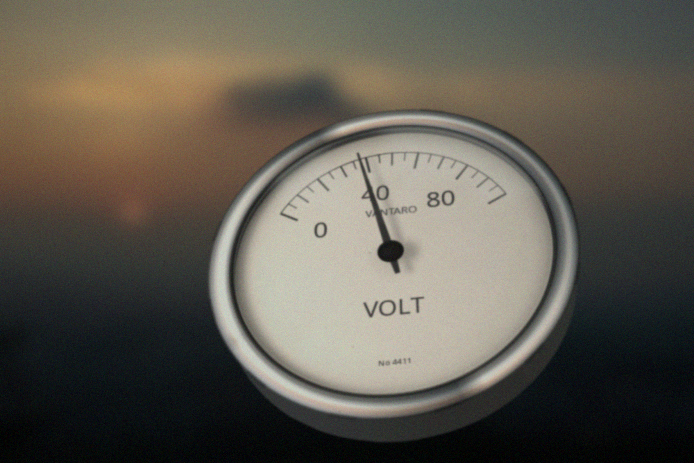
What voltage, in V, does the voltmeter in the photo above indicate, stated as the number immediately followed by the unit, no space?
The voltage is 37.5V
